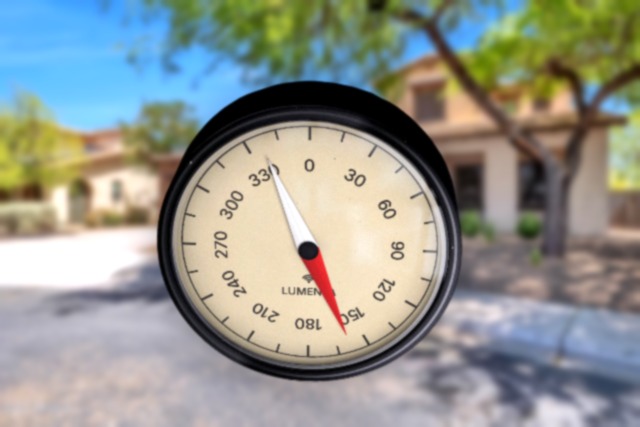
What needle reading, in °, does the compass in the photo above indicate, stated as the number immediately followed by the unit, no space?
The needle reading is 157.5°
